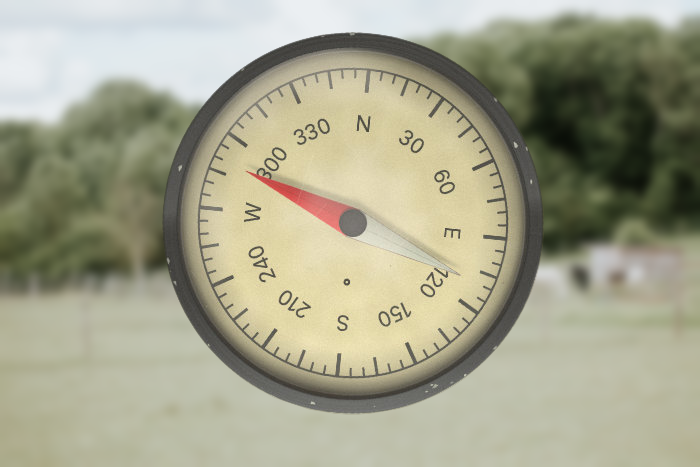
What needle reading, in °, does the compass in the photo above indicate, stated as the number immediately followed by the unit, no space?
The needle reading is 290°
